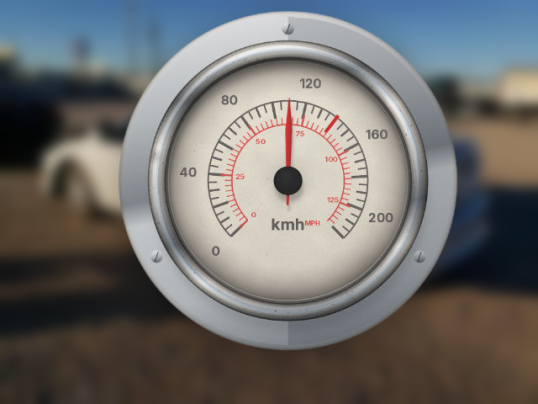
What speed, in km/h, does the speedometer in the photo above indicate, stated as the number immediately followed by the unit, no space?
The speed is 110km/h
